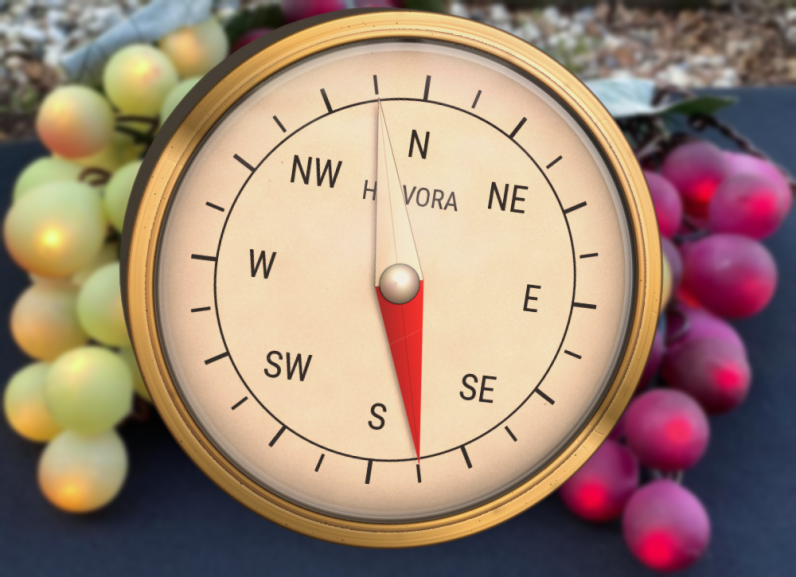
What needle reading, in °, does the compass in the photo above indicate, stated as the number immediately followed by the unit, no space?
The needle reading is 165°
